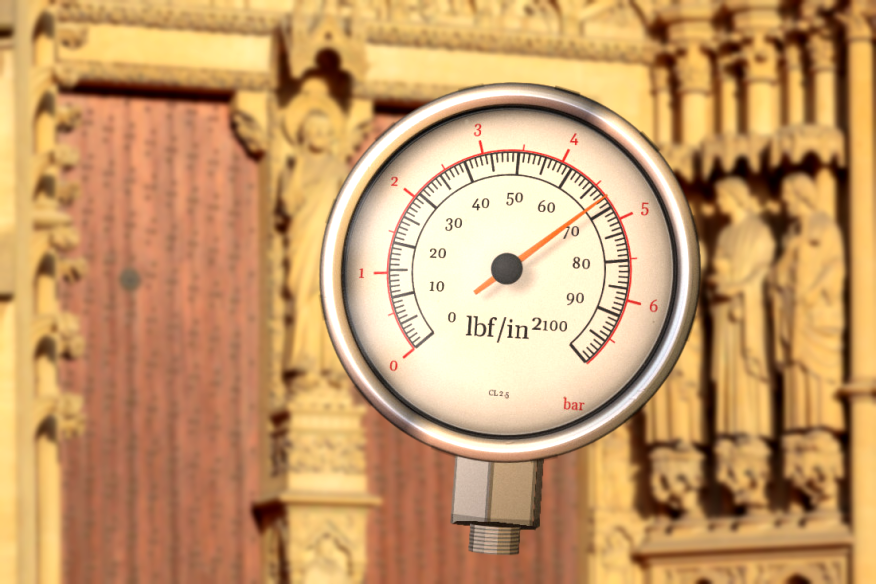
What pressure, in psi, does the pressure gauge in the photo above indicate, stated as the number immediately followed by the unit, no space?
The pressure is 68psi
